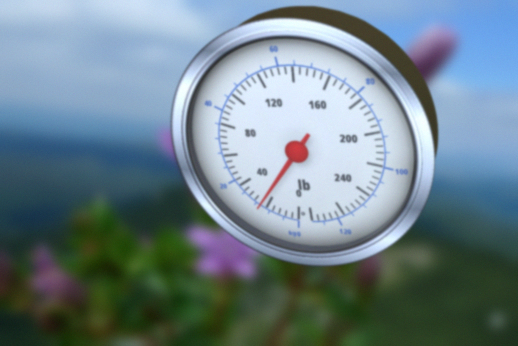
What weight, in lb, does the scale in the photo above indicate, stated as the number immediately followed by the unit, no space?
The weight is 24lb
